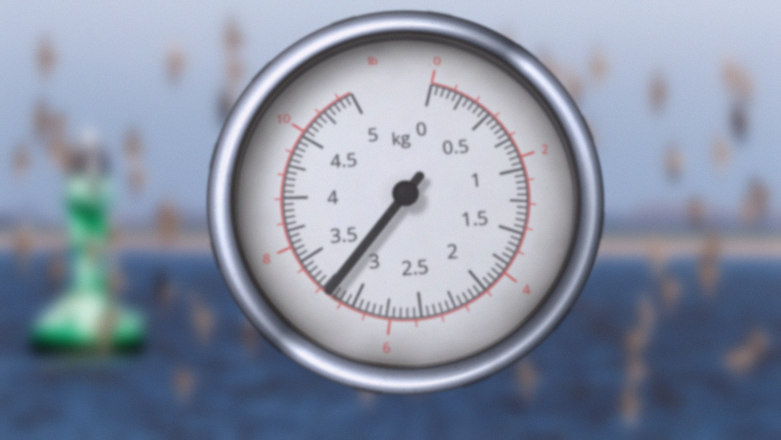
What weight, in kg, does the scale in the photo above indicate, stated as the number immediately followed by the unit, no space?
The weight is 3.2kg
